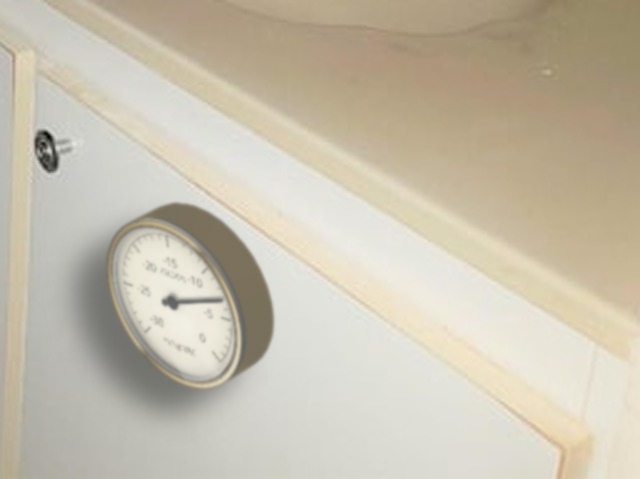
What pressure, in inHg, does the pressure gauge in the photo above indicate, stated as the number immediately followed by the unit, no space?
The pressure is -7inHg
